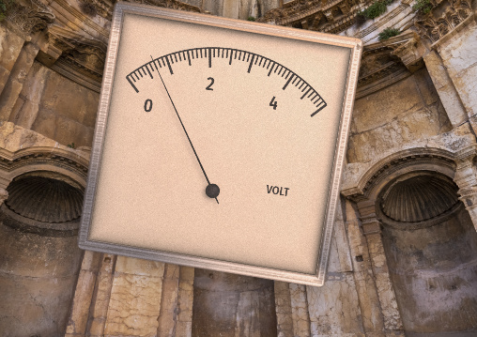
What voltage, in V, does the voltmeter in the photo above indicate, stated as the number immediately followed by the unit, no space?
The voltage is 0.7V
